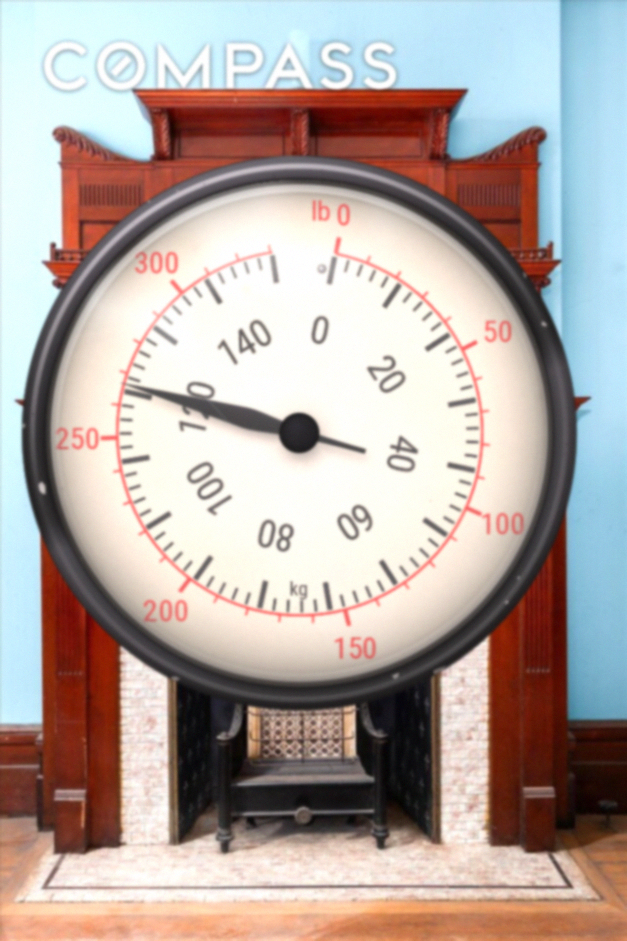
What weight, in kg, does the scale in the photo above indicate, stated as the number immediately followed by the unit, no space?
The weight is 121kg
